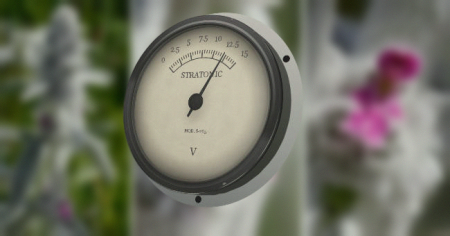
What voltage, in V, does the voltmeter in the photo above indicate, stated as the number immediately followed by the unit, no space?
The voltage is 12.5V
